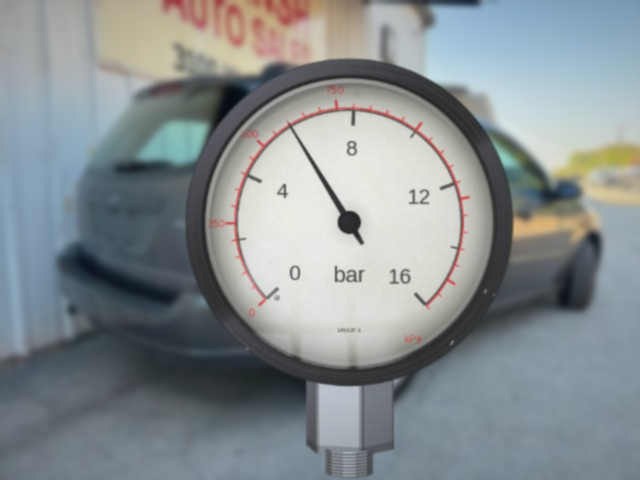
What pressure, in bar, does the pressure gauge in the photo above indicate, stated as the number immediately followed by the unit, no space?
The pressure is 6bar
